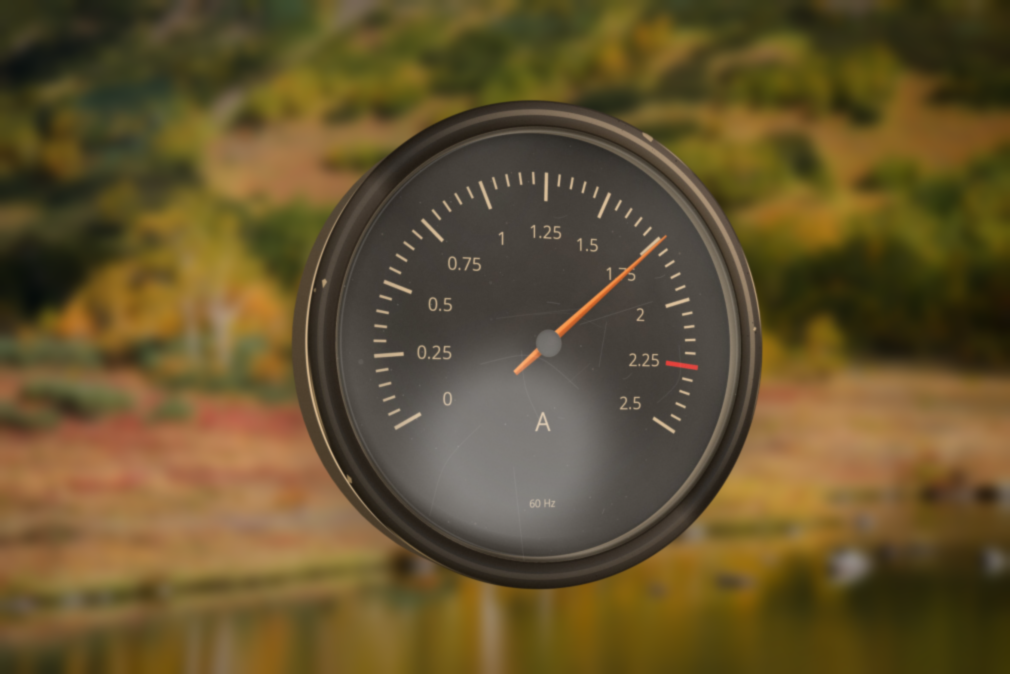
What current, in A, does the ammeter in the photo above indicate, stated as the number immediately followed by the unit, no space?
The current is 1.75A
